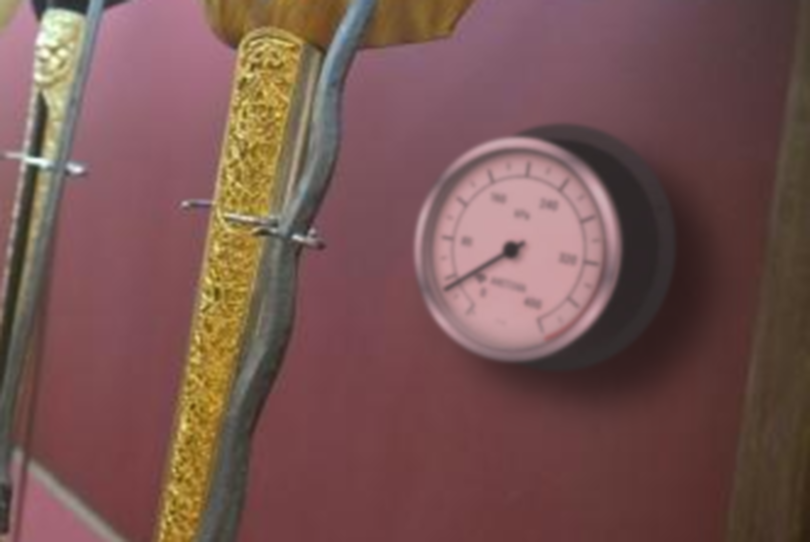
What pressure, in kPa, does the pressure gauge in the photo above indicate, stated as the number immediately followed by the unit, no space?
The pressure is 30kPa
